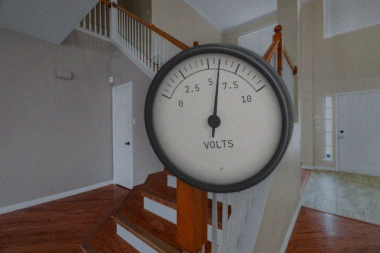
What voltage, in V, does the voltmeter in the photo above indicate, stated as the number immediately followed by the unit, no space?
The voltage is 6V
